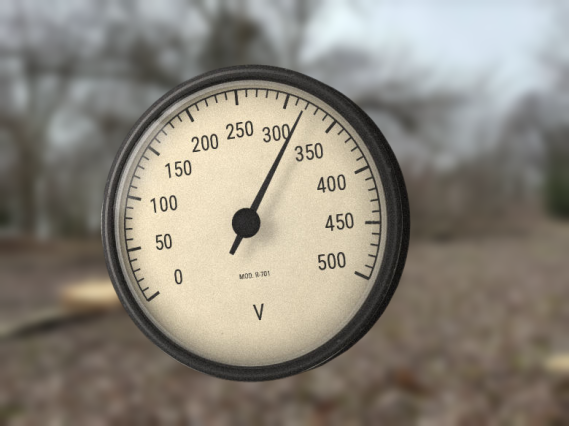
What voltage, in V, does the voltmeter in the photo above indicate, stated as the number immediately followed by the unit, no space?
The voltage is 320V
